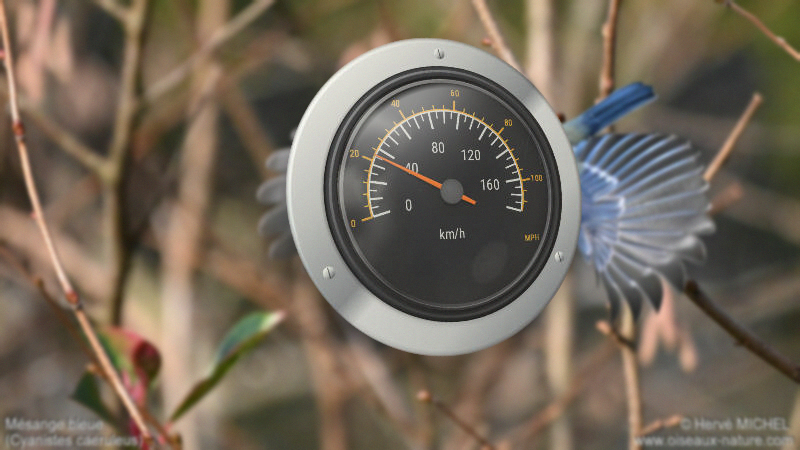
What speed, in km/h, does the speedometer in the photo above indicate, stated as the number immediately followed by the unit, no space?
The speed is 35km/h
